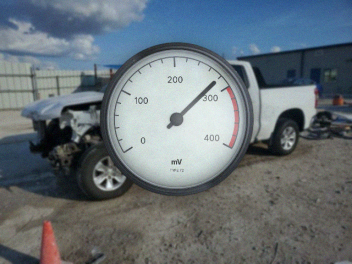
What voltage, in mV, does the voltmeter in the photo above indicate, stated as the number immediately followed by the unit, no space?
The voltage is 280mV
